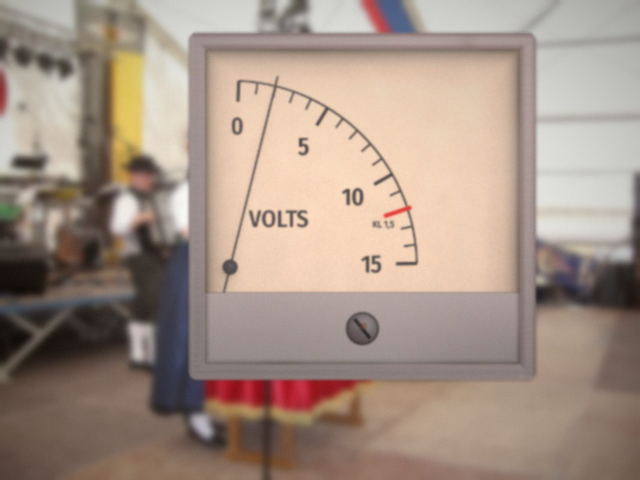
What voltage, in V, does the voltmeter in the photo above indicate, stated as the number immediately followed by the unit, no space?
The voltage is 2V
